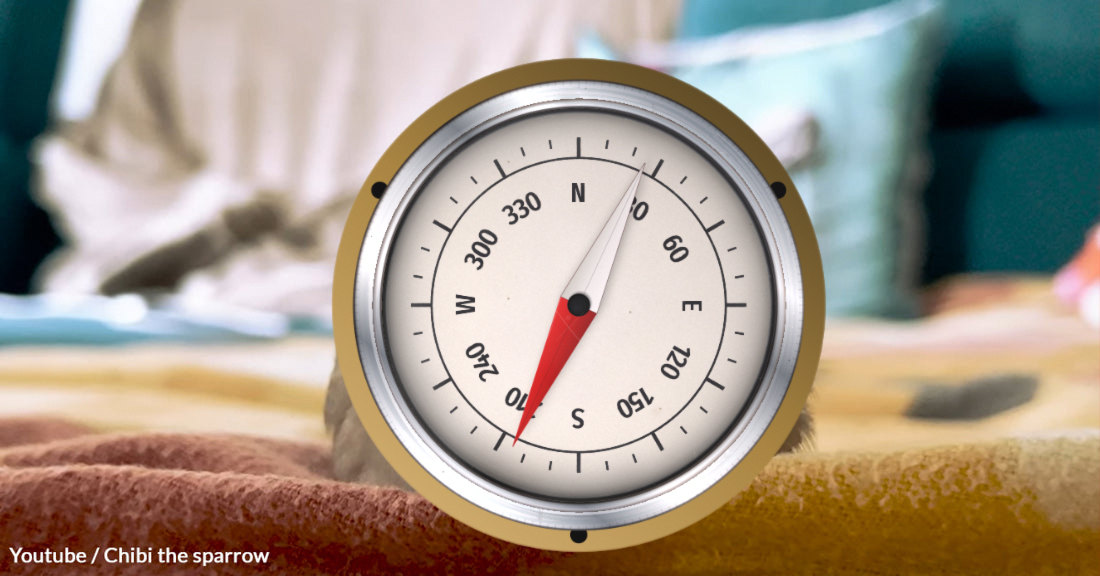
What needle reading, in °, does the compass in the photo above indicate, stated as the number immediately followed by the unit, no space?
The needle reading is 205°
